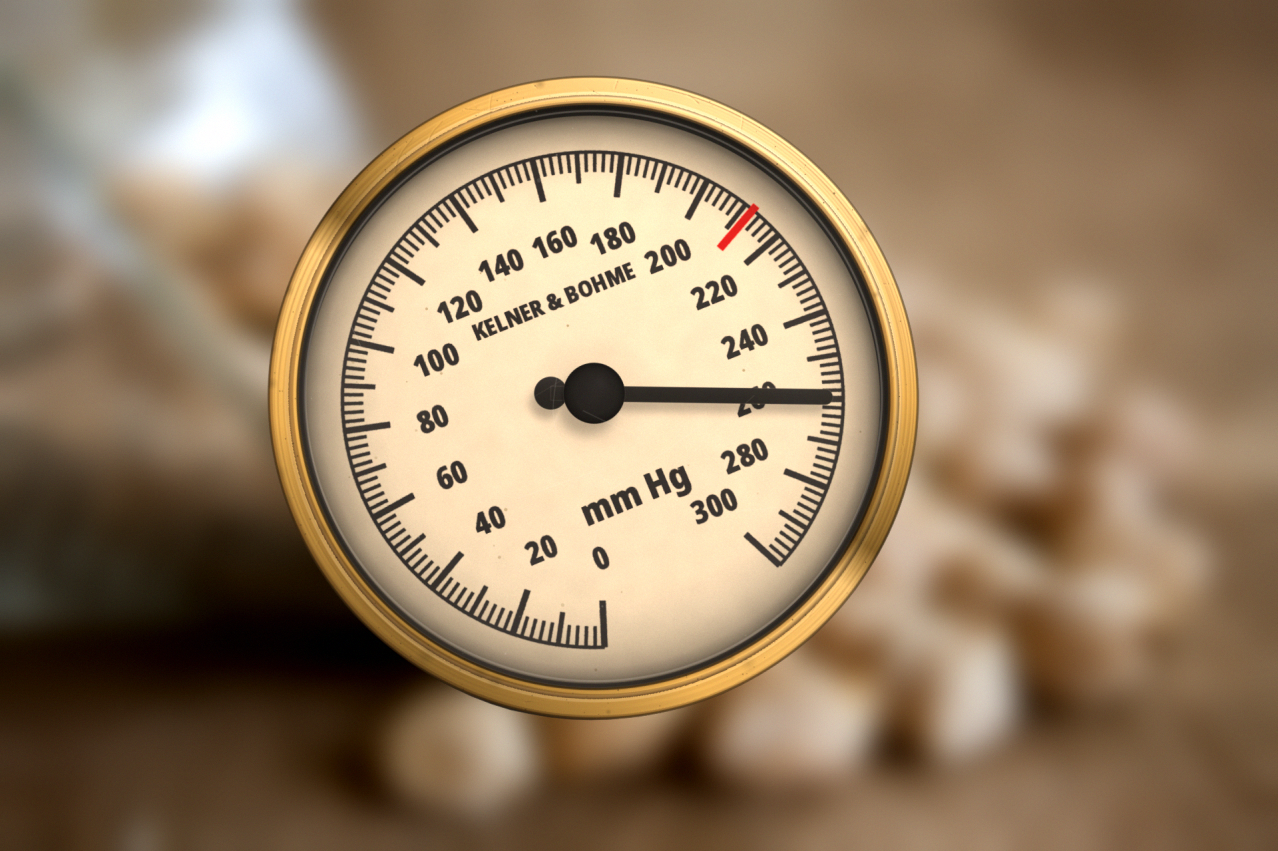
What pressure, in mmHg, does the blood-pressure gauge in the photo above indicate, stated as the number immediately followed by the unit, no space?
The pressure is 260mmHg
